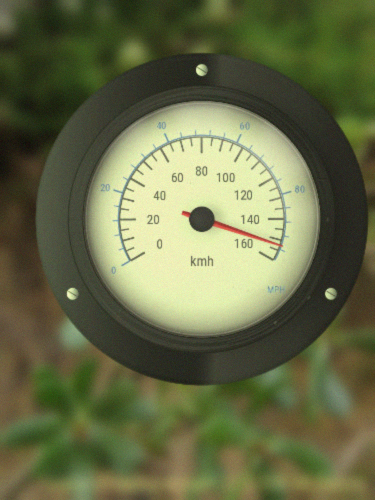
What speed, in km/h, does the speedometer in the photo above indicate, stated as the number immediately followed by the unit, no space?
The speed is 152.5km/h
